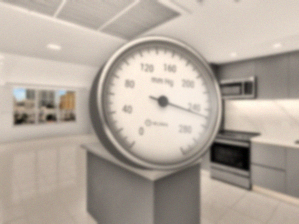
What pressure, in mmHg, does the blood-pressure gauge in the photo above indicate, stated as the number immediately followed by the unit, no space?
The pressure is 250mmHg
